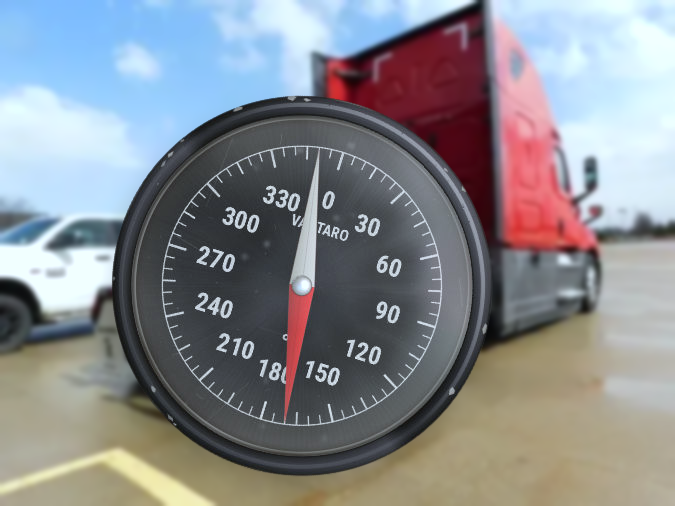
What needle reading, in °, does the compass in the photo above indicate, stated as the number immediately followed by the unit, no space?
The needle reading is 170°
